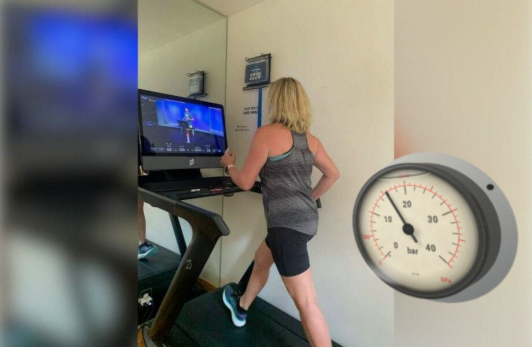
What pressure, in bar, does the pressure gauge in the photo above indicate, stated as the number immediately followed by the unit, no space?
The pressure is 16bar
